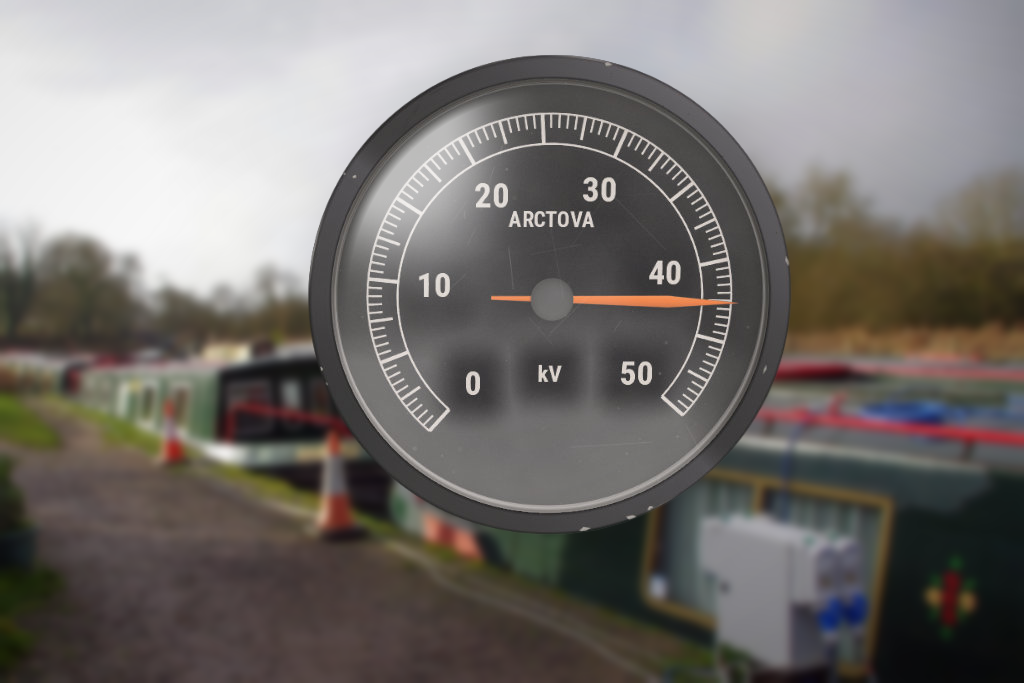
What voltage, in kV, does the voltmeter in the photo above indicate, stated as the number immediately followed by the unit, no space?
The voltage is 42.5kV
